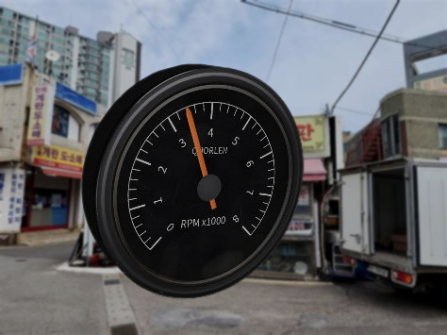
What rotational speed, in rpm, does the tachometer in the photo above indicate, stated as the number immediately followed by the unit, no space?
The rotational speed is 3400rpm
